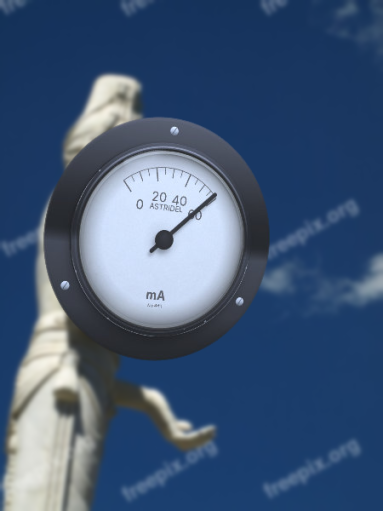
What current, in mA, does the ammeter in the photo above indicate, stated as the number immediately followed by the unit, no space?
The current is 57.5mA
